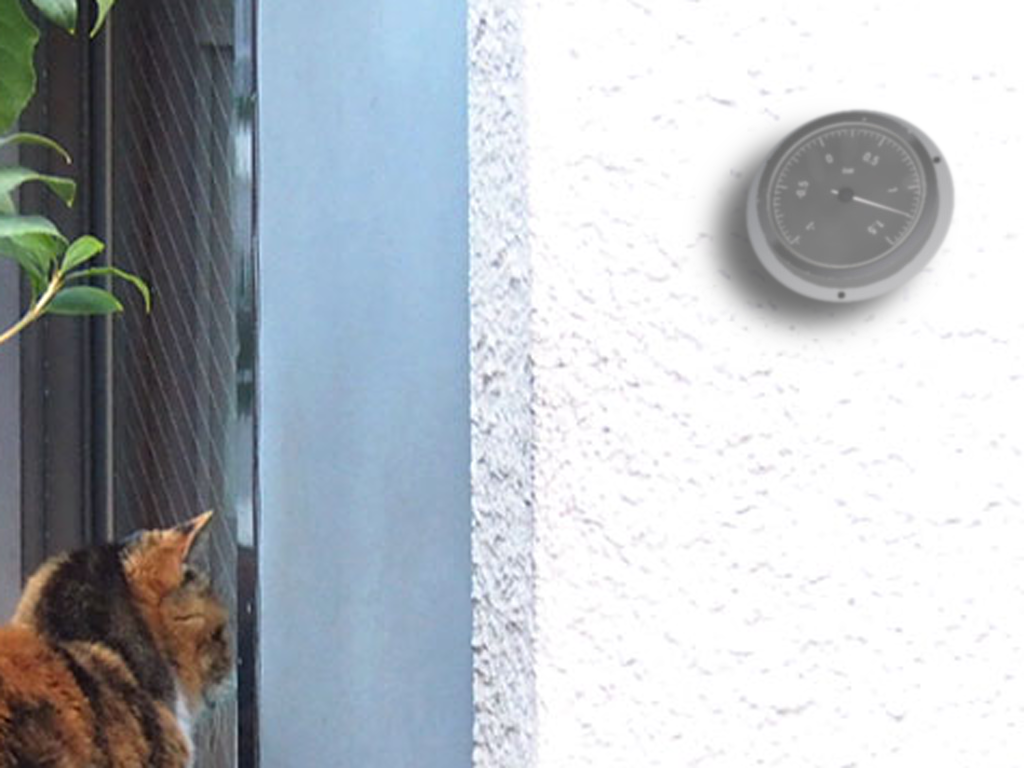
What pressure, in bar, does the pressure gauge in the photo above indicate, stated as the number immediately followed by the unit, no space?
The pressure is 1.25bar
